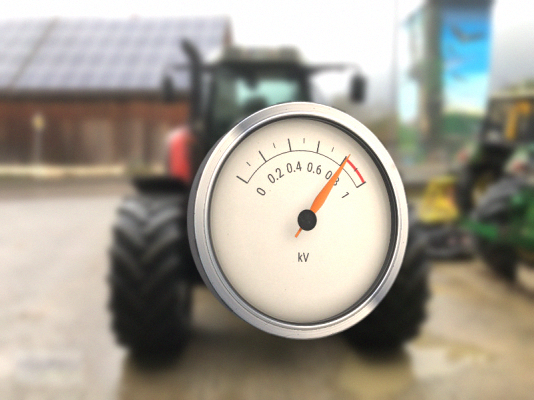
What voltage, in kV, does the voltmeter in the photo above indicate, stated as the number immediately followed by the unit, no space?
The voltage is 0.8kV
